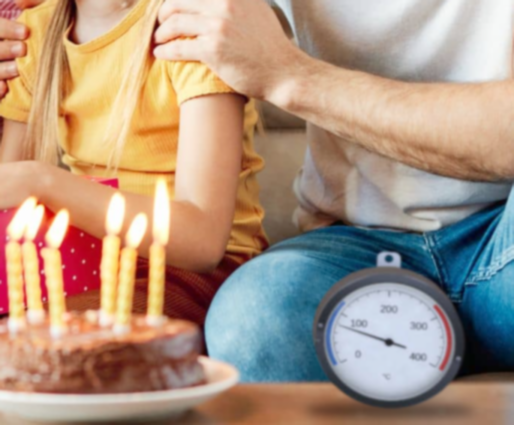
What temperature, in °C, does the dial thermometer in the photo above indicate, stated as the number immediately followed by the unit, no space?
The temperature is 80°C
